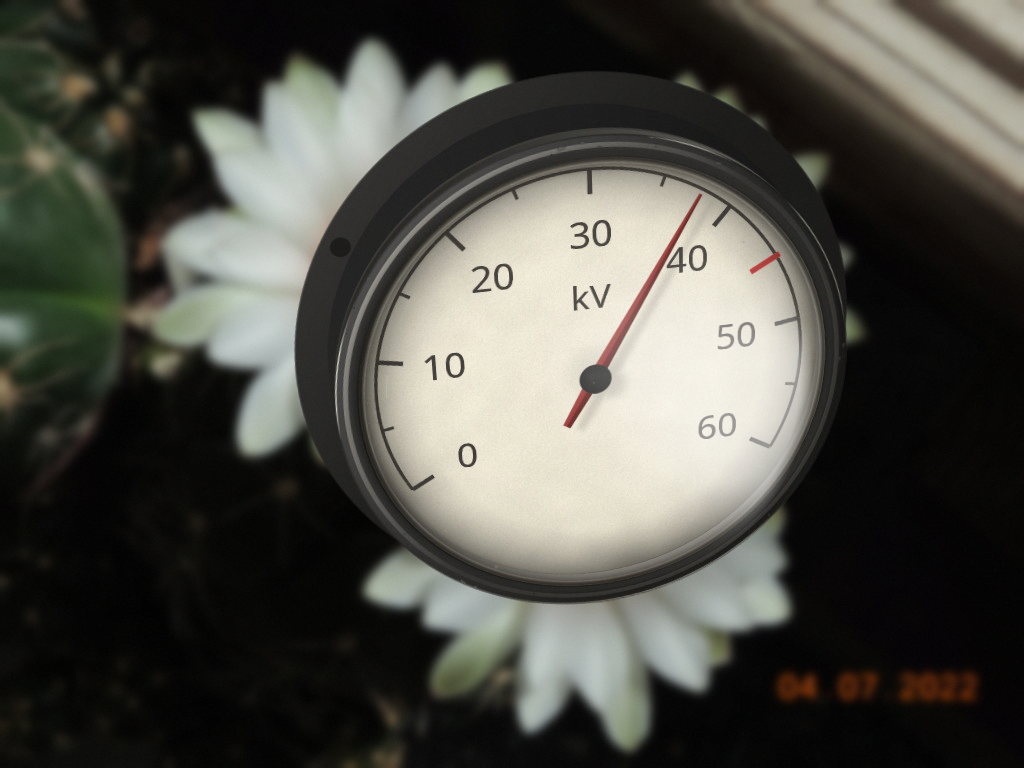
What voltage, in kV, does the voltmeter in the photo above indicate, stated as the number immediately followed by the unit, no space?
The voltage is 37.5kV
